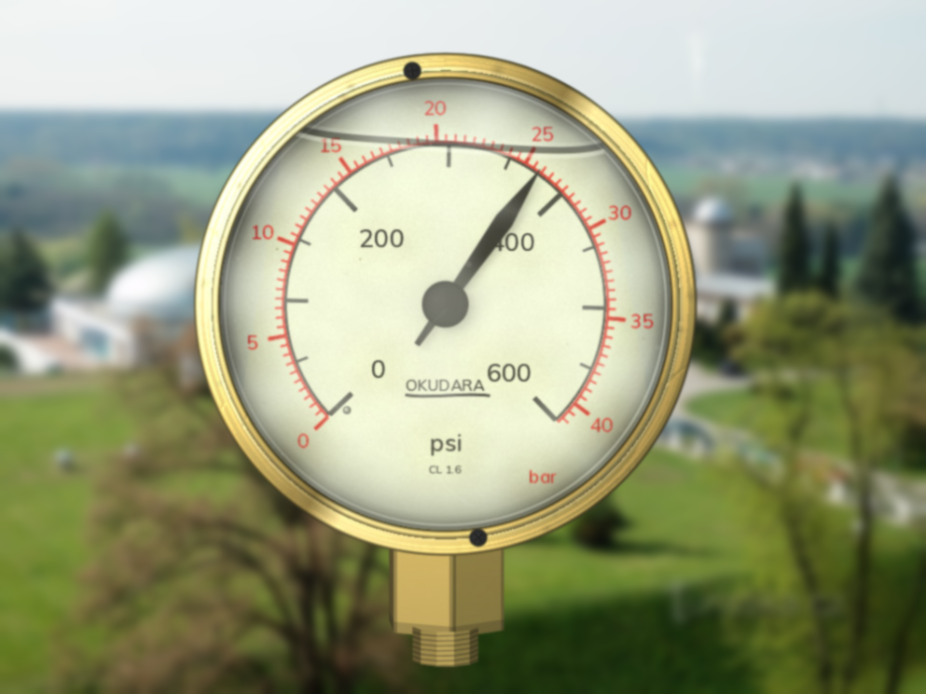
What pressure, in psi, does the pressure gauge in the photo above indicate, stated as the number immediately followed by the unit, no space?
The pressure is 375psi
